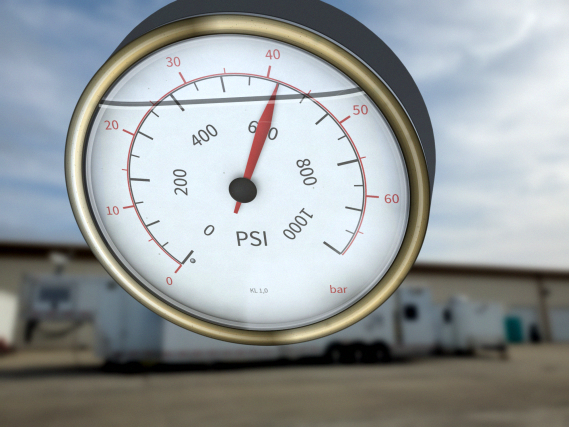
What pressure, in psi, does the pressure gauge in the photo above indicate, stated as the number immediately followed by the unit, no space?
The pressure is 600psi
